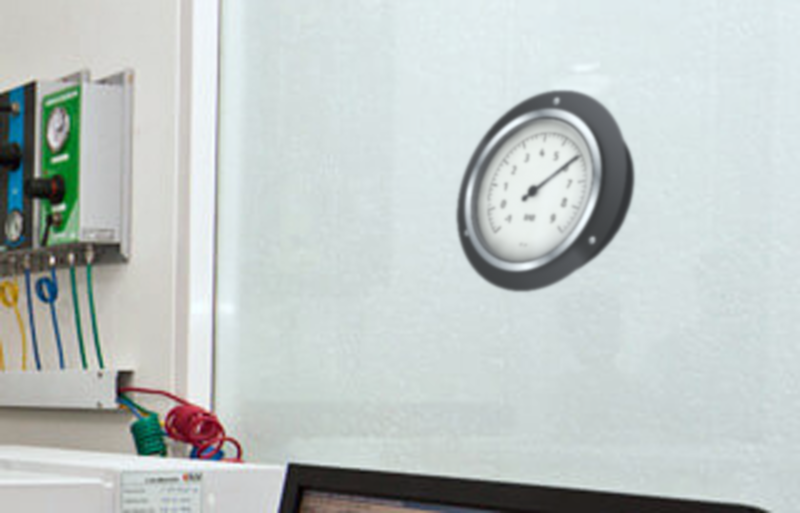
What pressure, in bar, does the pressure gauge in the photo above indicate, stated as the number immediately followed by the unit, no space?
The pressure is 6bar
